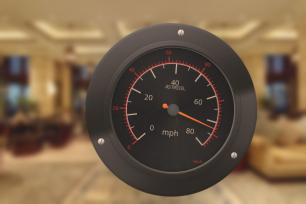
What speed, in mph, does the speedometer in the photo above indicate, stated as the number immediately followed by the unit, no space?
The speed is 72.5mph
